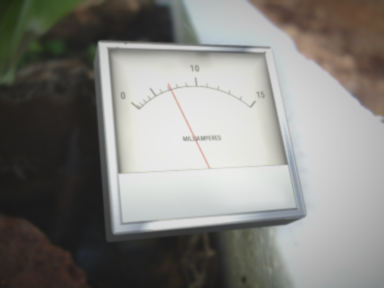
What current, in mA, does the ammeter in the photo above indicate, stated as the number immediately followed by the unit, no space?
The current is 7mA
